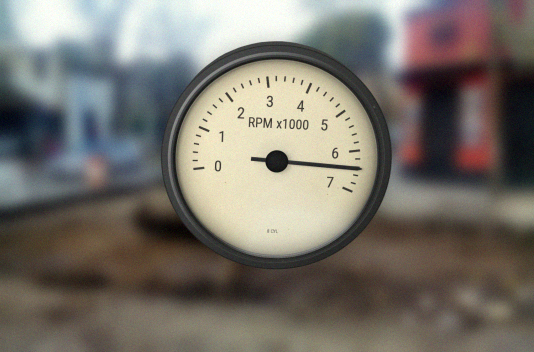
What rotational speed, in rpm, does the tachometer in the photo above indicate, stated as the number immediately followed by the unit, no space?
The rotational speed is 6400rpm
